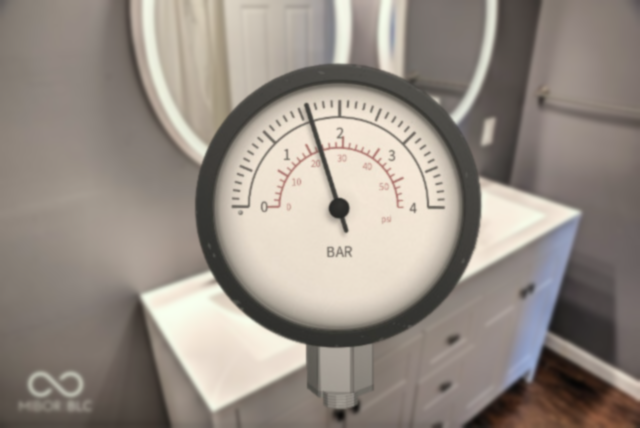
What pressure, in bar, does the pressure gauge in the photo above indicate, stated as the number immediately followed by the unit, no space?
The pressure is 1.6bar
